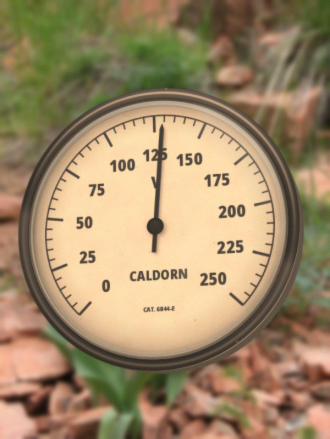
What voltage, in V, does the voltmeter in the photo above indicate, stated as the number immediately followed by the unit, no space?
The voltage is 130V
